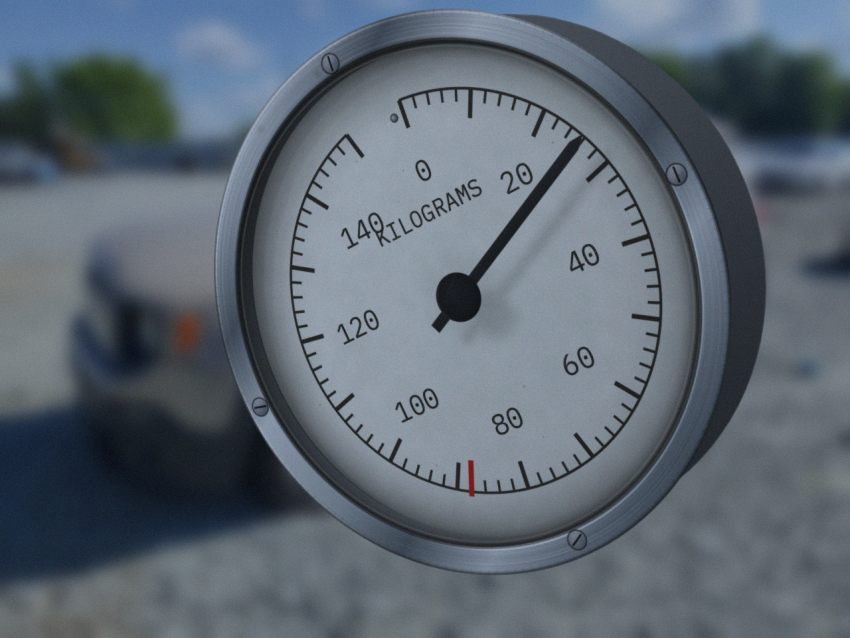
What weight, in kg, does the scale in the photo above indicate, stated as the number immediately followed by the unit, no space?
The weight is 26kg
